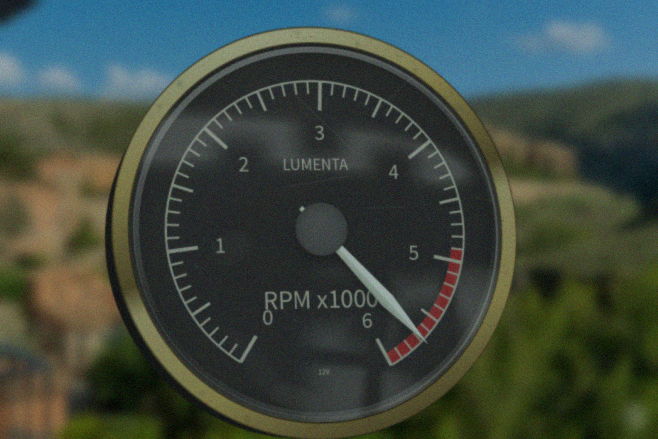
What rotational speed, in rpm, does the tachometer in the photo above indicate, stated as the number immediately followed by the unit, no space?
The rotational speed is 5700rpm
